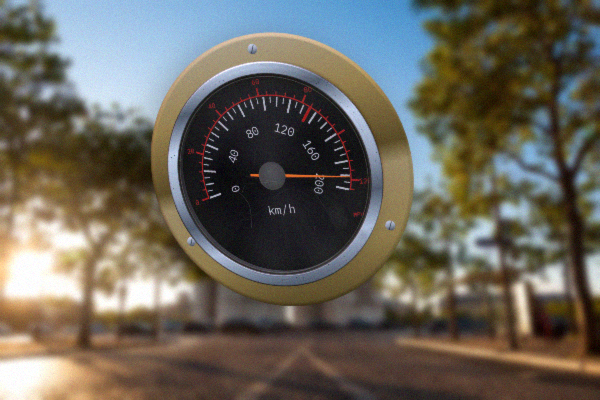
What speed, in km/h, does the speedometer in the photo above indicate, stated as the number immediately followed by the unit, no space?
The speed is 190km/h
